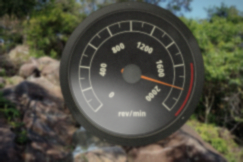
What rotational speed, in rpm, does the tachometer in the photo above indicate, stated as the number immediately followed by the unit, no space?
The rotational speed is 1800rpm
